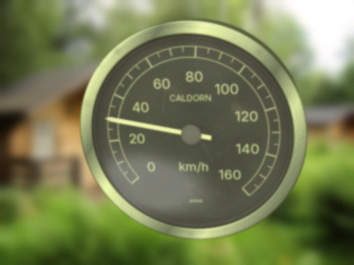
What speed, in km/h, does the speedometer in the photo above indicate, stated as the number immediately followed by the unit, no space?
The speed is 30km/h
